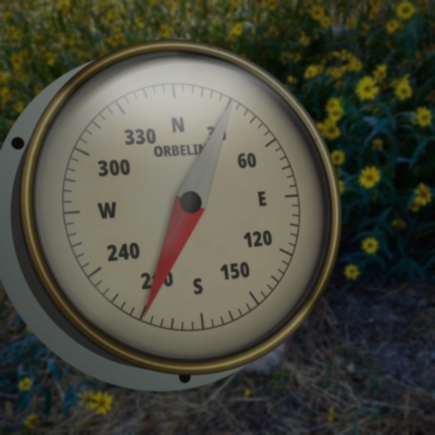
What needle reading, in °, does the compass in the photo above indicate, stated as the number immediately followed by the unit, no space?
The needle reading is 210°
